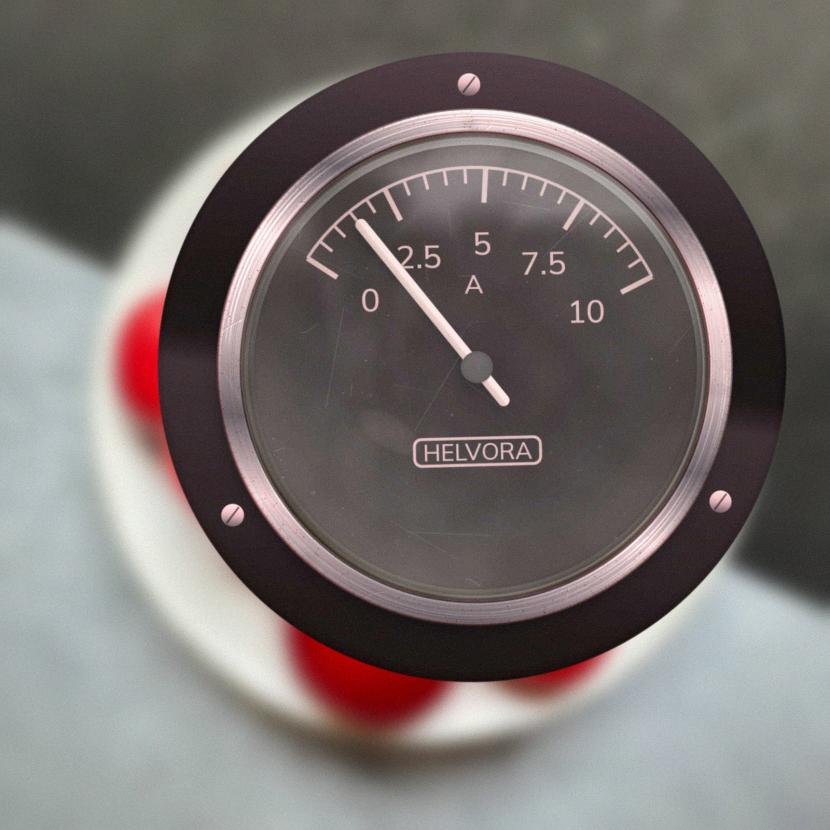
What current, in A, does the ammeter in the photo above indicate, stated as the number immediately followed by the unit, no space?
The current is 1.5A
